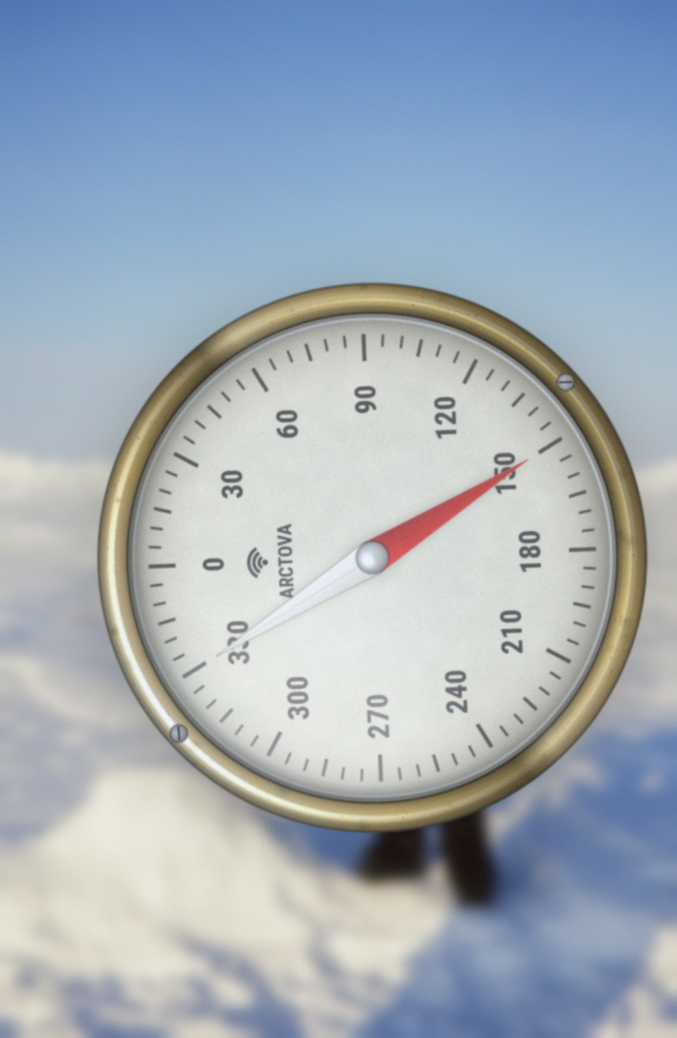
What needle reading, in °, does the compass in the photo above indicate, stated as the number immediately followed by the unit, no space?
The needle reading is 150°
